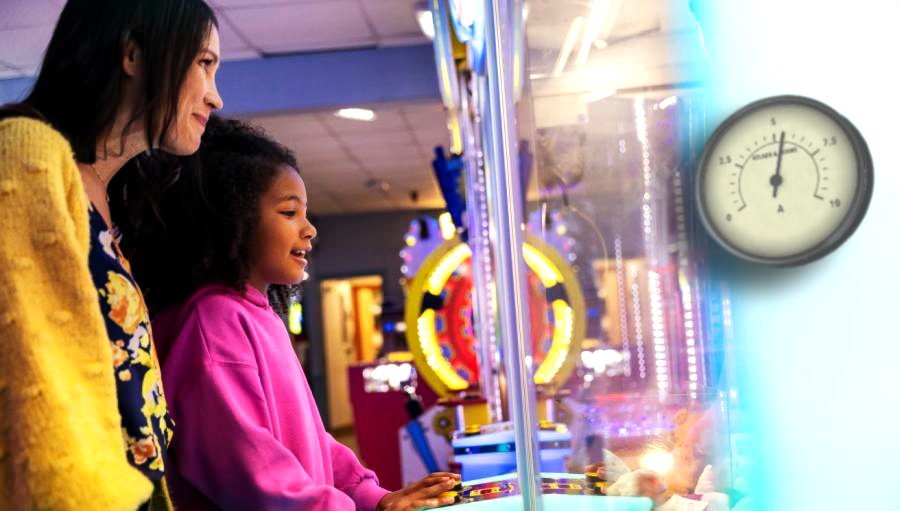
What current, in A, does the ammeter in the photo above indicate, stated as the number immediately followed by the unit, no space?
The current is 5.5A
